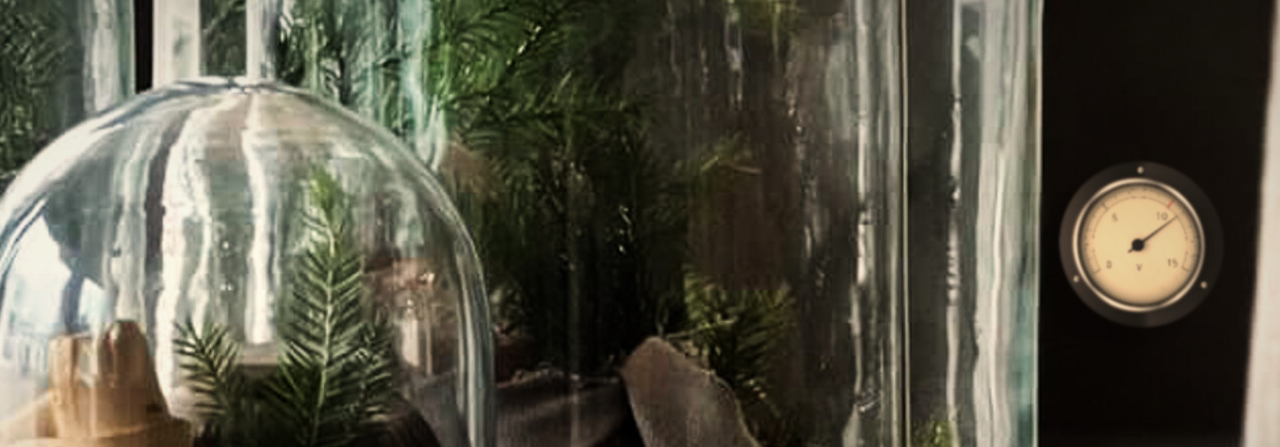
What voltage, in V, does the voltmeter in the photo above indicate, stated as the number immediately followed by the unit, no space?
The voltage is 11V
